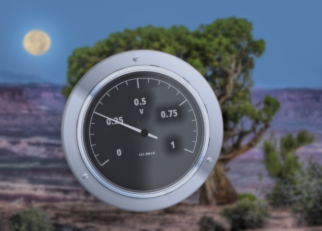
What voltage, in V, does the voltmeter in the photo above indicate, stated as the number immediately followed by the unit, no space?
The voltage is 0.25V
